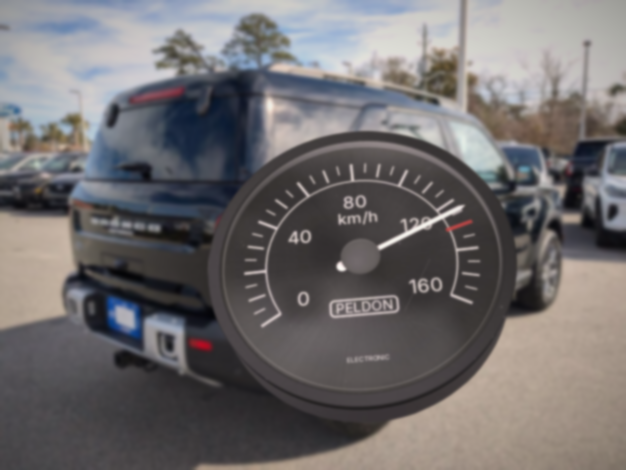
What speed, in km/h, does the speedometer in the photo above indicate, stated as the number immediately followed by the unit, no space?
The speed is 125km/h
